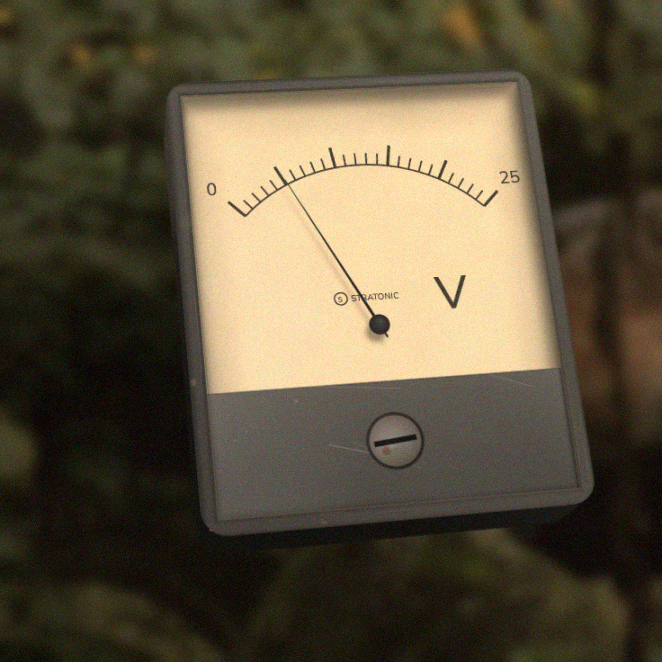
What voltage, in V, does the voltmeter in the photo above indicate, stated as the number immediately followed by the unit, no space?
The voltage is 5V
